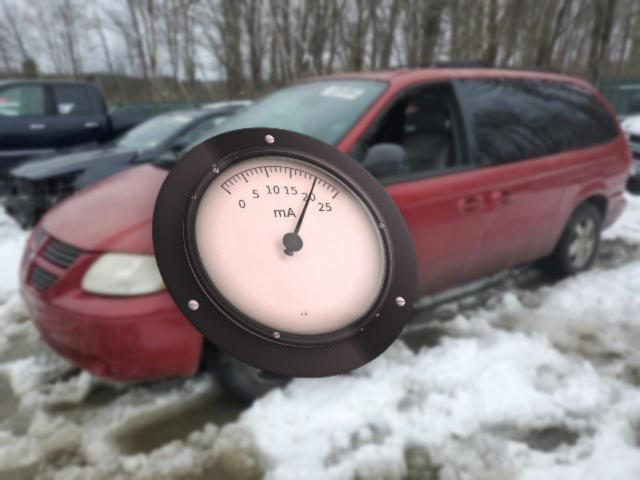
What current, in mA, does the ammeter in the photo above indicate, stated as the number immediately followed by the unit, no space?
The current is 20mA
